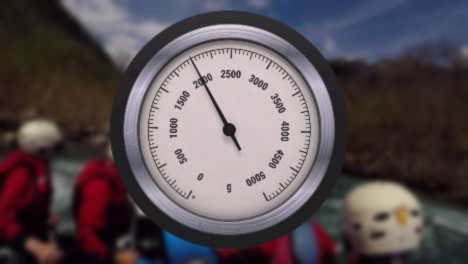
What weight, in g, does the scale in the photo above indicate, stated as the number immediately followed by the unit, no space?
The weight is 2000g
